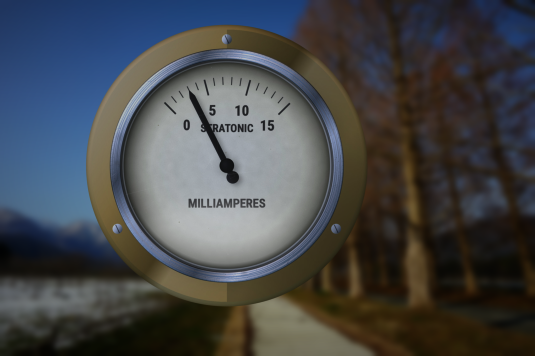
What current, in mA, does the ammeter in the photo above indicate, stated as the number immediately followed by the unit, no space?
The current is 3mA
